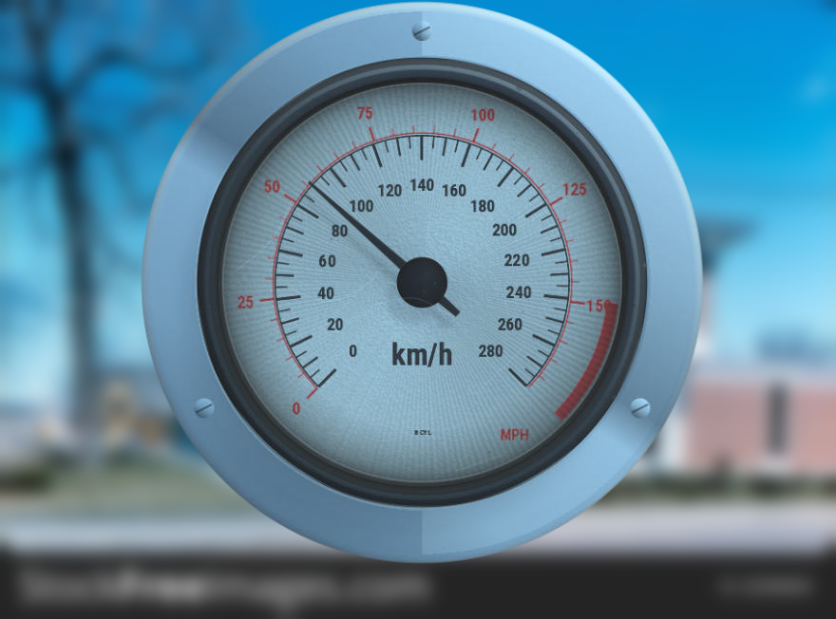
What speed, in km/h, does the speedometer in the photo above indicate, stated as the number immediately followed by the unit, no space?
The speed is 90km/h
